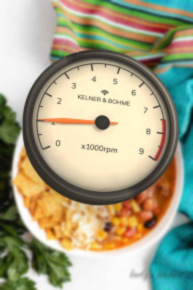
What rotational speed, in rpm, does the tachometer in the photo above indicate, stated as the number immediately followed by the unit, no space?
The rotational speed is 1000rpm
